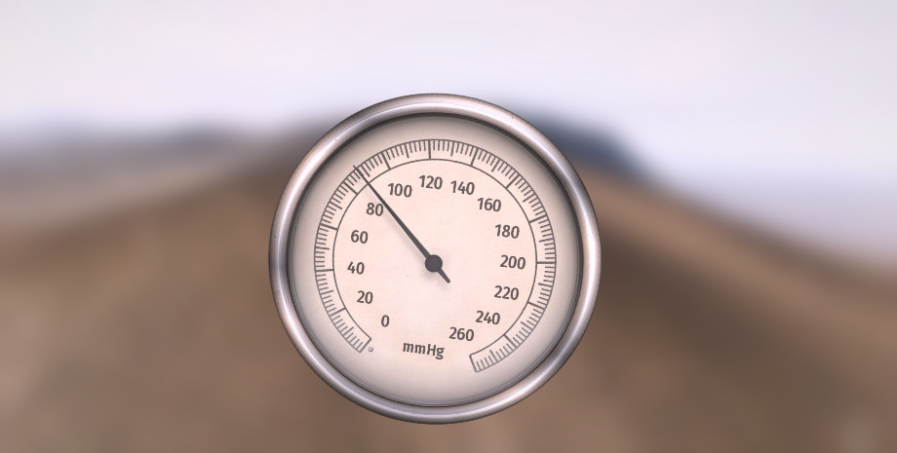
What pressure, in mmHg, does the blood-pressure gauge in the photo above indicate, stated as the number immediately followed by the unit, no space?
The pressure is 88mmHg
